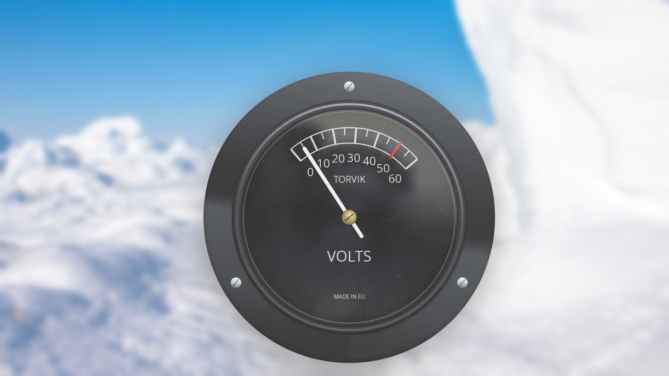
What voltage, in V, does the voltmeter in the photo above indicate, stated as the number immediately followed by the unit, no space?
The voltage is 5V
